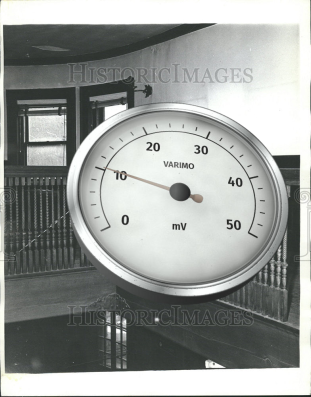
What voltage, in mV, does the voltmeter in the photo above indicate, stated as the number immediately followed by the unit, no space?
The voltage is 10mV
